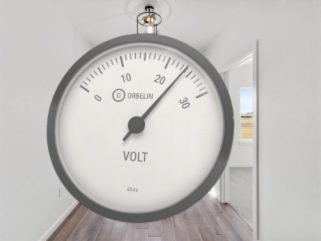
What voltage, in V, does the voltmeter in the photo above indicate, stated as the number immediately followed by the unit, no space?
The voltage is 24V
